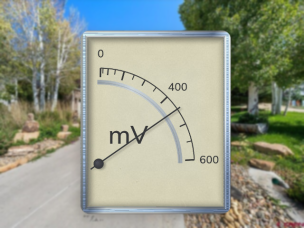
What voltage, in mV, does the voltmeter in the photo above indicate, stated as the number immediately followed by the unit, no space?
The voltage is 450mV
